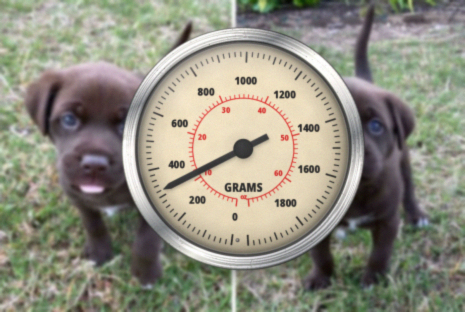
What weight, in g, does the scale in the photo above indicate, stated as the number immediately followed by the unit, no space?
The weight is 320g
